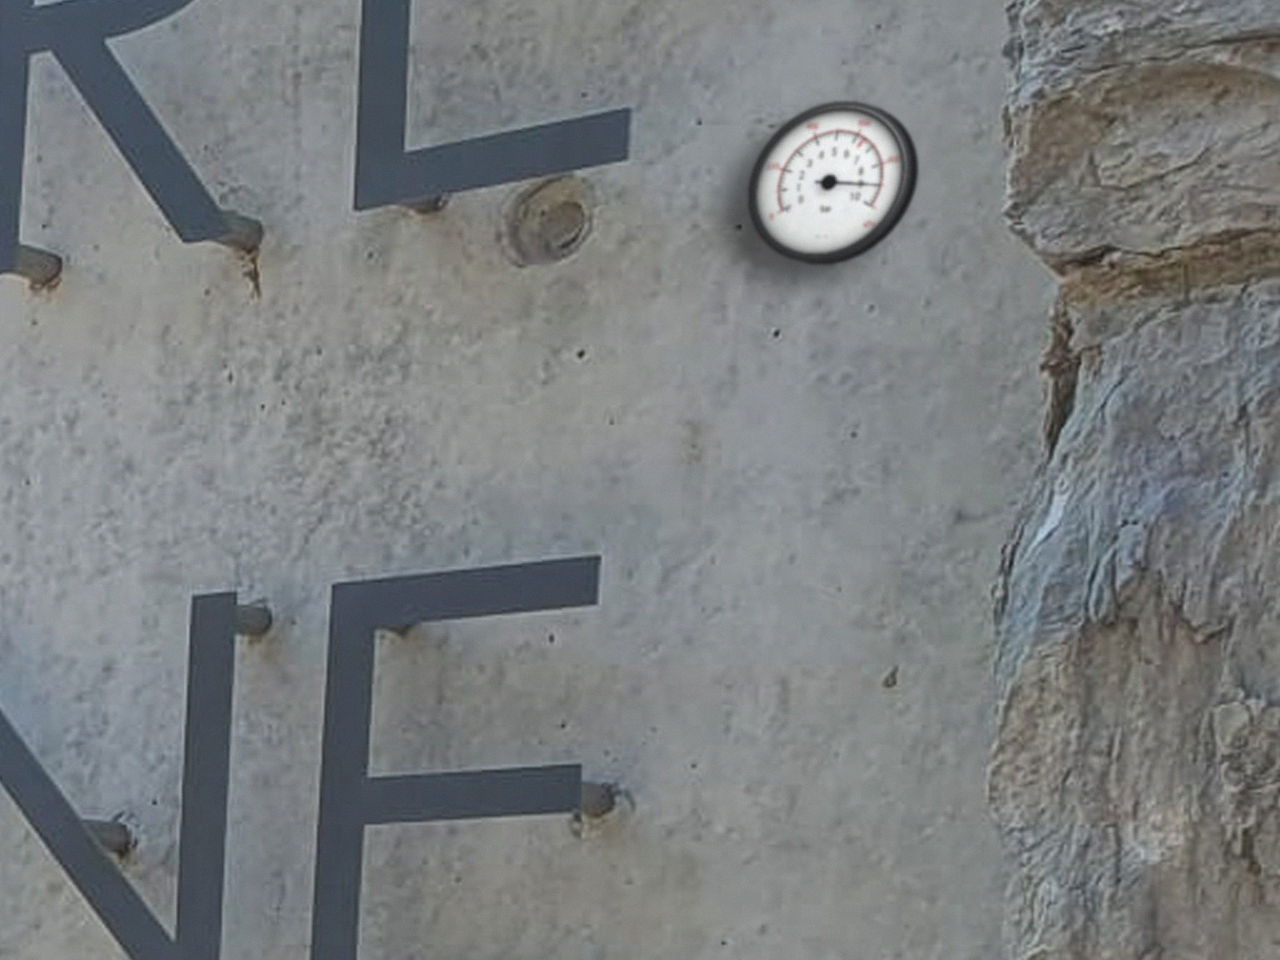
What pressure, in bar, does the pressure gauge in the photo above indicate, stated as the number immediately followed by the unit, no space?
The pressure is 9bar
